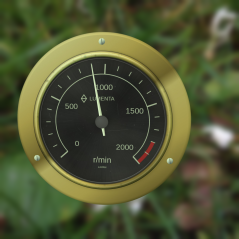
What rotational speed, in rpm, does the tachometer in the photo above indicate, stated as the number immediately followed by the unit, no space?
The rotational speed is 900rpm
